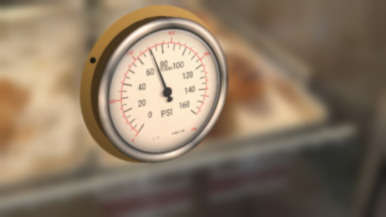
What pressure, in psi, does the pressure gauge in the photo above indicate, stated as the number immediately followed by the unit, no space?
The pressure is 70psi
